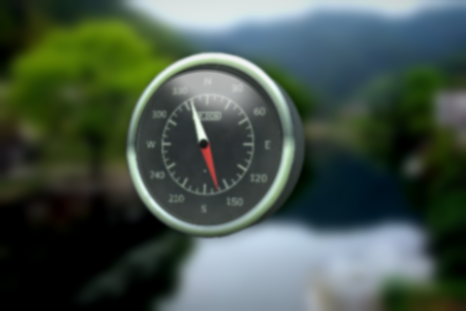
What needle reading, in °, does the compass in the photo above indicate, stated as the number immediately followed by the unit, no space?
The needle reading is 160°
